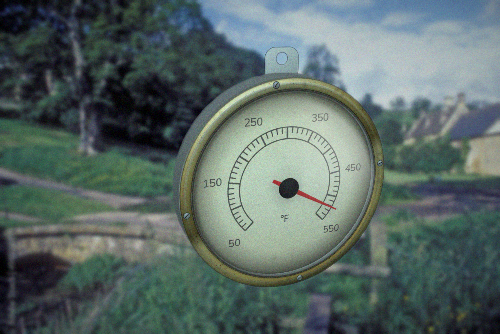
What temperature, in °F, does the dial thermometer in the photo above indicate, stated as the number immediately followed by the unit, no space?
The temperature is 520°F
